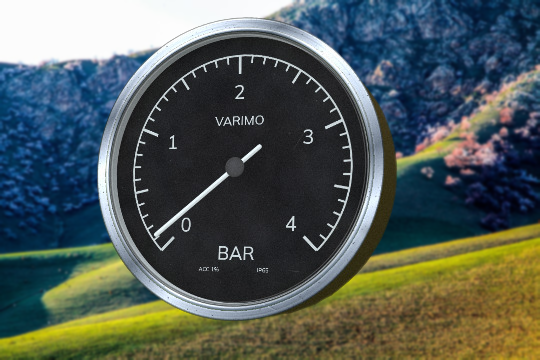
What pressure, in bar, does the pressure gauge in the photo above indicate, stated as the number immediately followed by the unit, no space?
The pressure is 0.1bar
